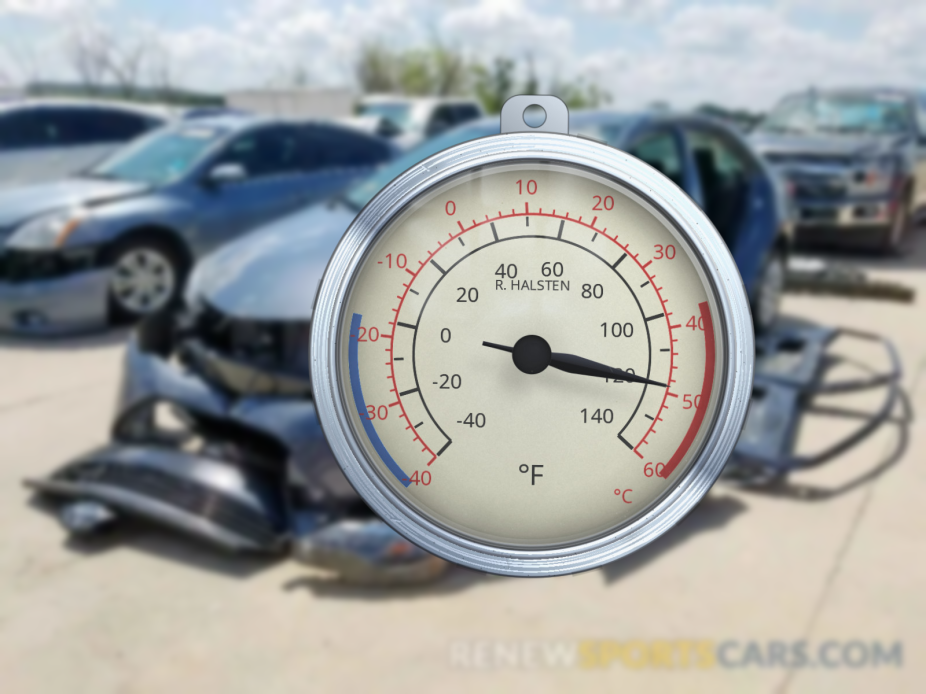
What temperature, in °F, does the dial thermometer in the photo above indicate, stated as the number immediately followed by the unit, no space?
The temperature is 120°F
